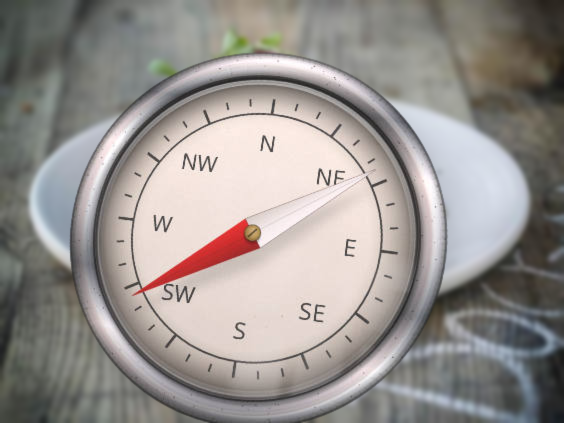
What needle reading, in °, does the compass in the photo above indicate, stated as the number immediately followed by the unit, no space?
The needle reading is 235°
